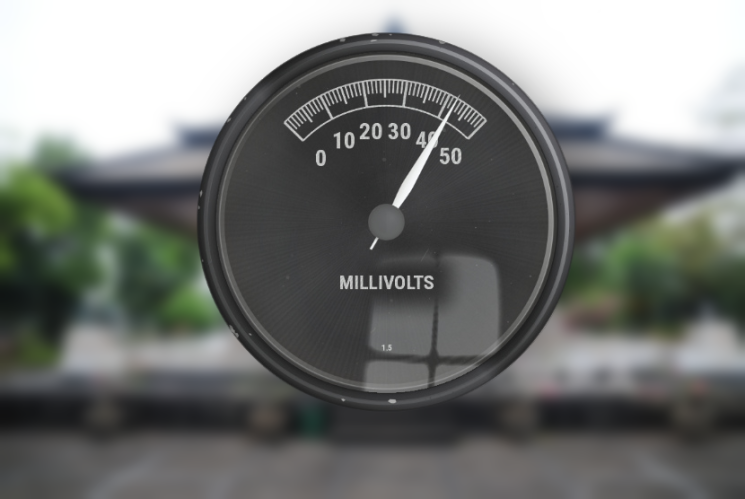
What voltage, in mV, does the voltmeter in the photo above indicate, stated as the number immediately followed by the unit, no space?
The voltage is 42mV
